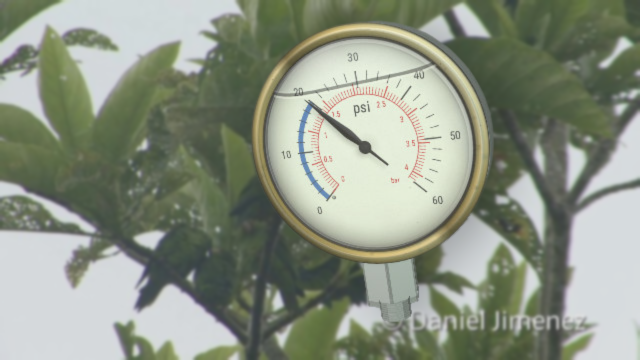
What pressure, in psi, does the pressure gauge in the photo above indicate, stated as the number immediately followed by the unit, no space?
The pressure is 20psi
